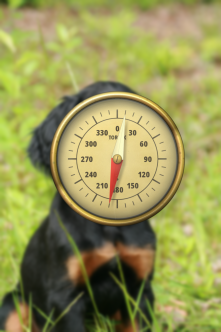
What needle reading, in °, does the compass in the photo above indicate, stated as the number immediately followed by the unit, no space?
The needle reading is 190°
